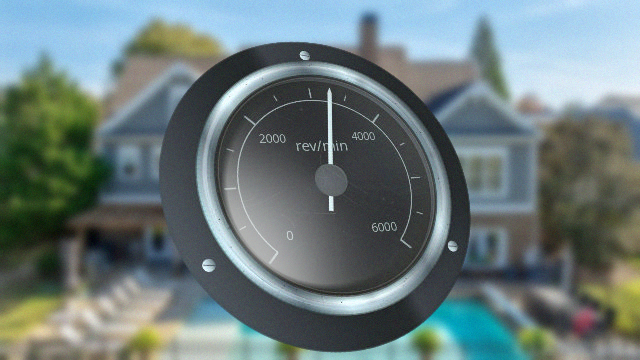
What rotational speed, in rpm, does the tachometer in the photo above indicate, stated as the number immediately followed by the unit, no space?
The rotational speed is 3250rpm
